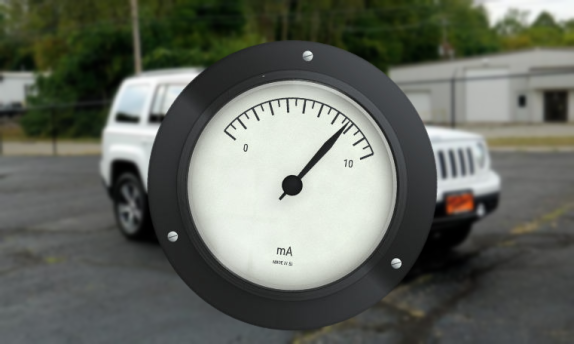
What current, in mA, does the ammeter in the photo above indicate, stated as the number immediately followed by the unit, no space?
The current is 7.75mA
